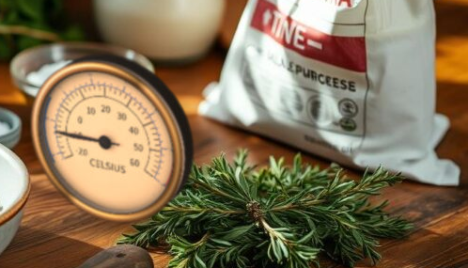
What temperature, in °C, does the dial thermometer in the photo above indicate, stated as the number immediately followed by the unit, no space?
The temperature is -10°C
